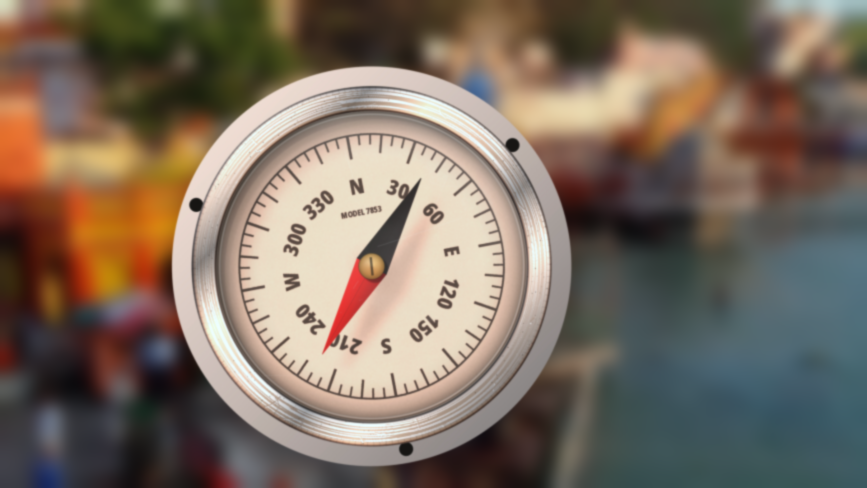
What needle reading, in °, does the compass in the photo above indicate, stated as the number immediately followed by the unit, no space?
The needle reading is 220°
